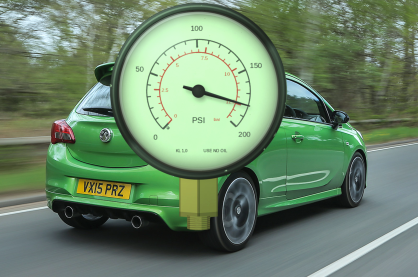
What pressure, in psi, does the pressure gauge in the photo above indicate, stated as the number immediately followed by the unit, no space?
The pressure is 180psi
